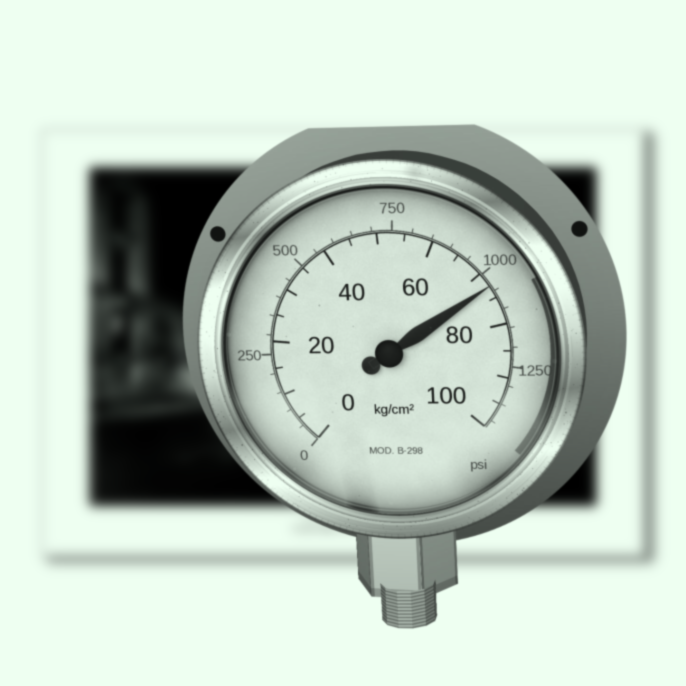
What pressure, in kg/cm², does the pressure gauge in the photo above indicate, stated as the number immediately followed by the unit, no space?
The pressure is 72.5kg/cm²
